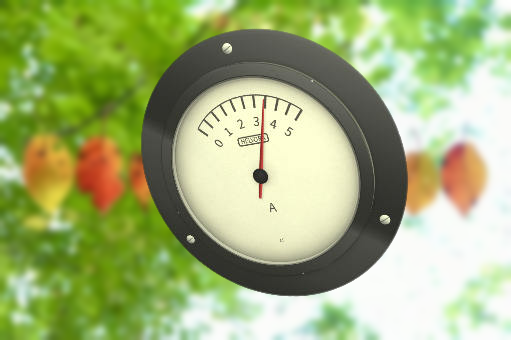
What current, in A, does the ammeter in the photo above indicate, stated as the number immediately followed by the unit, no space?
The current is 3.5A
